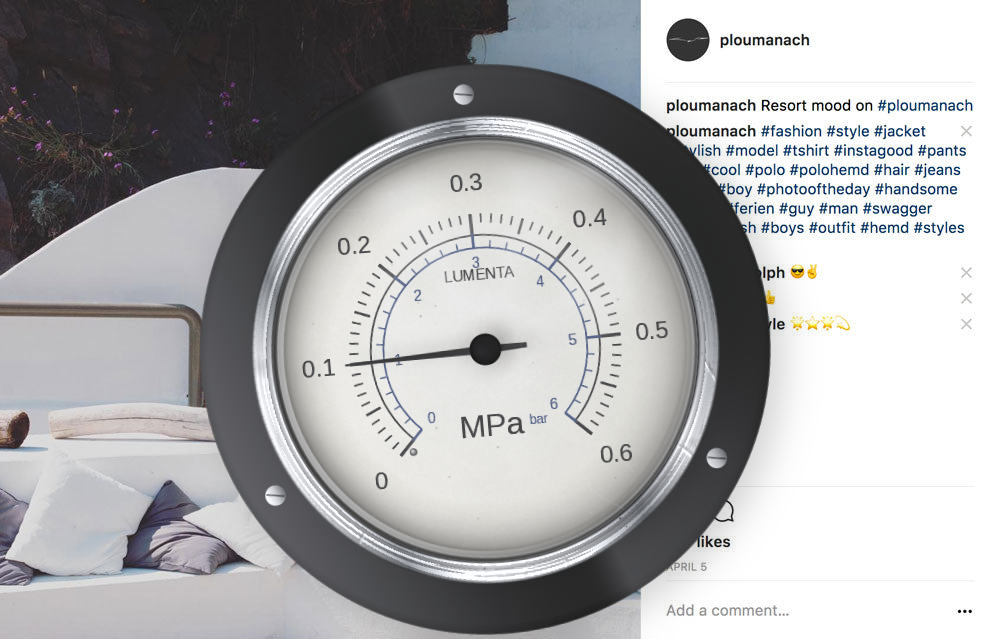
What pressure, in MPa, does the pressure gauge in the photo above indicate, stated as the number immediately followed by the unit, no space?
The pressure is 0.1MPa
